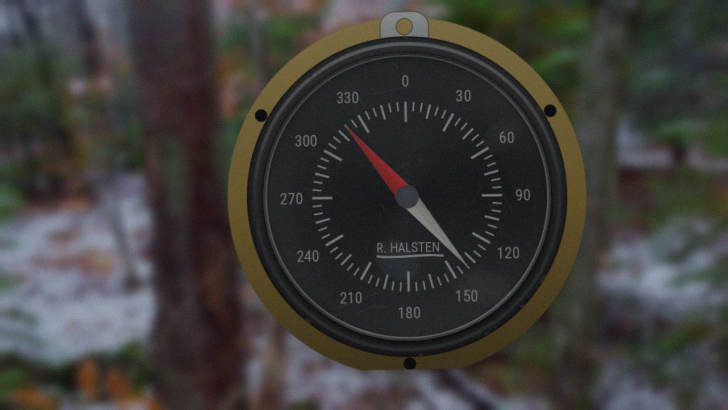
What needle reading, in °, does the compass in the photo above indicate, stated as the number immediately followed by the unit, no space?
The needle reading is 320°
